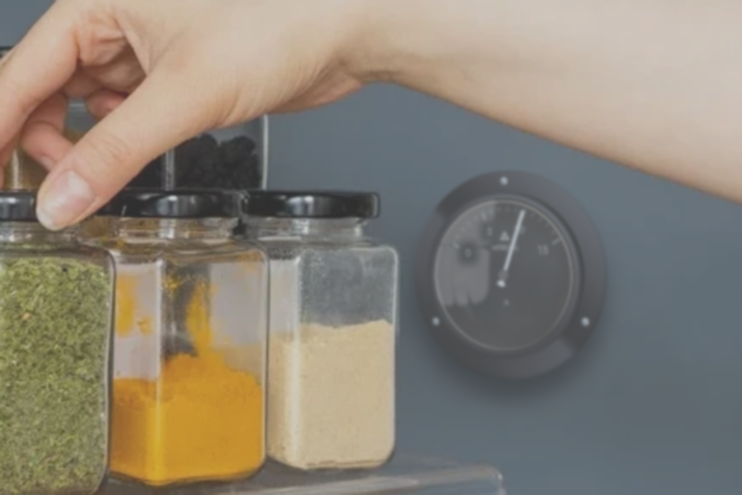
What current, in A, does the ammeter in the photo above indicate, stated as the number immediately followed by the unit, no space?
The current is 10A
